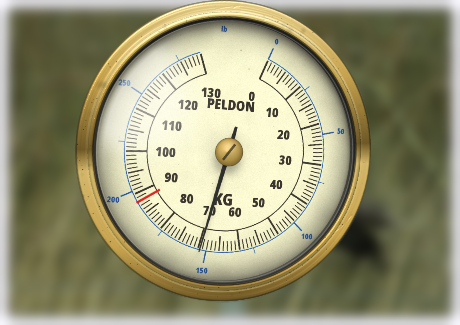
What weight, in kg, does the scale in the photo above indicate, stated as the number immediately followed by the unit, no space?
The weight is 70kg
